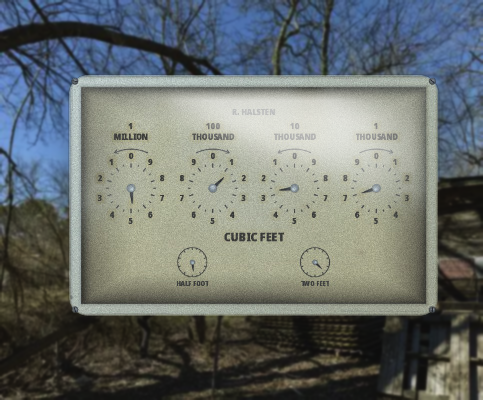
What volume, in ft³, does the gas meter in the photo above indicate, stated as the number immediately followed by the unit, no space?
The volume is 512700ft³
